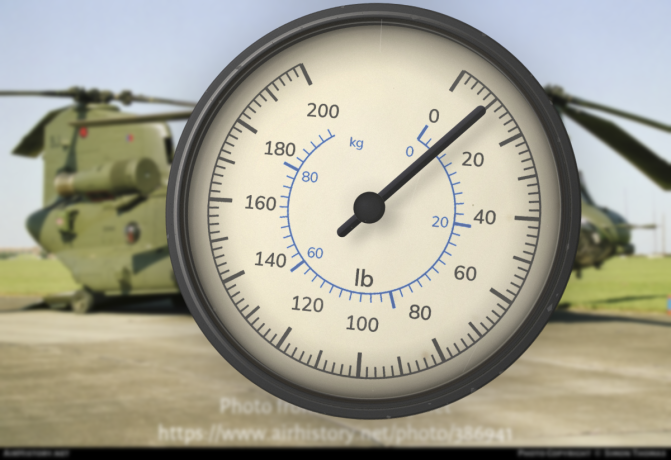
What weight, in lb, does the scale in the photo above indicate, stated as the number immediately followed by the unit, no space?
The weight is 10lb
